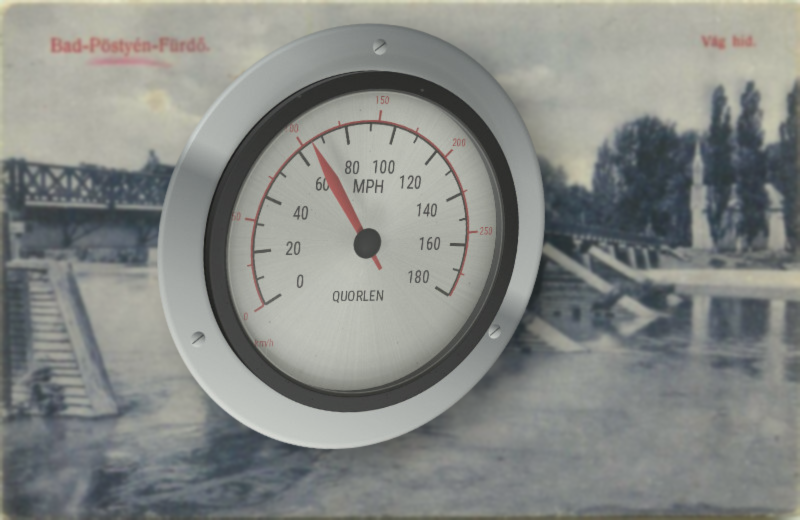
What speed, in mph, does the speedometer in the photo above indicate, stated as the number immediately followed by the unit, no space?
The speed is 65mph
